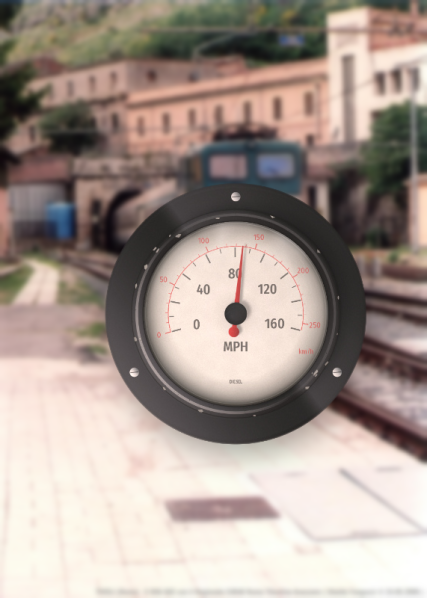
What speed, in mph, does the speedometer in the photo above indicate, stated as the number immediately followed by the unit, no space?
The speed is 85mph
